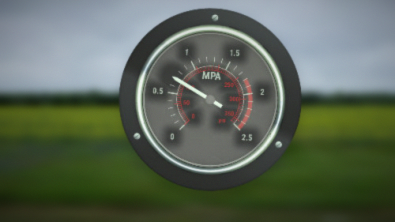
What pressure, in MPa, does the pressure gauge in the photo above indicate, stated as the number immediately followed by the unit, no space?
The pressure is 0.7MPa
